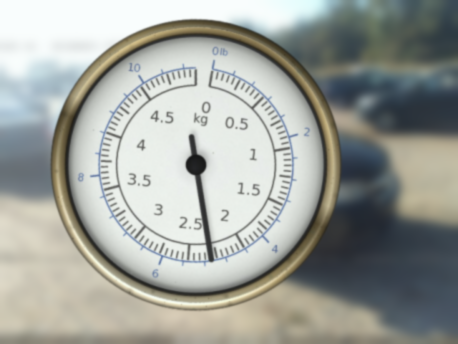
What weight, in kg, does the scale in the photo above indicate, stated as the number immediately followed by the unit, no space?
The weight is 2.3kg
